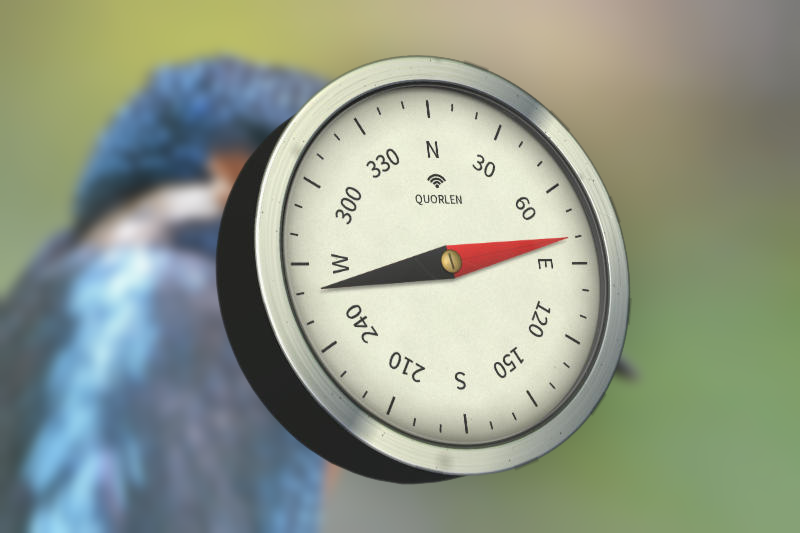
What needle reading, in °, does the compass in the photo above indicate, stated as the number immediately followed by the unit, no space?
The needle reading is 80°
